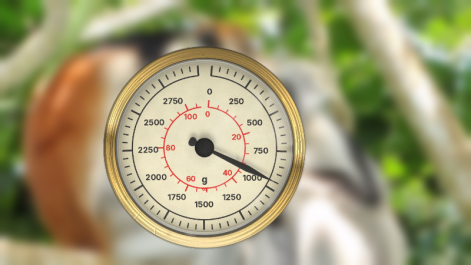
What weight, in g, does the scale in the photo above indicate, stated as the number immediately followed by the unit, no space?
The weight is 950g
